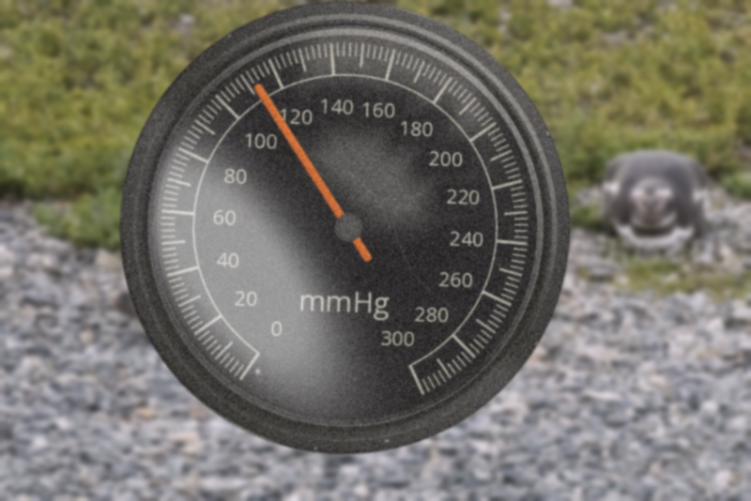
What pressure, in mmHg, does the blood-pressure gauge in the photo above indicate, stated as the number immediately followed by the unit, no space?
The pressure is 112mmHg
